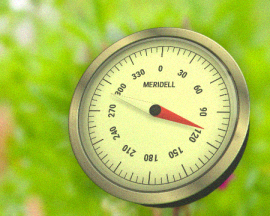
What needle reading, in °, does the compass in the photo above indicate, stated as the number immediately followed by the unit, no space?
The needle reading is 110°
